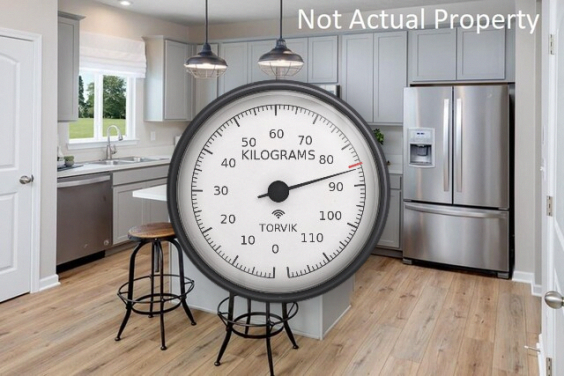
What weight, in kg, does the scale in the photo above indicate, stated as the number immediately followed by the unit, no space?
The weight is 86kg
